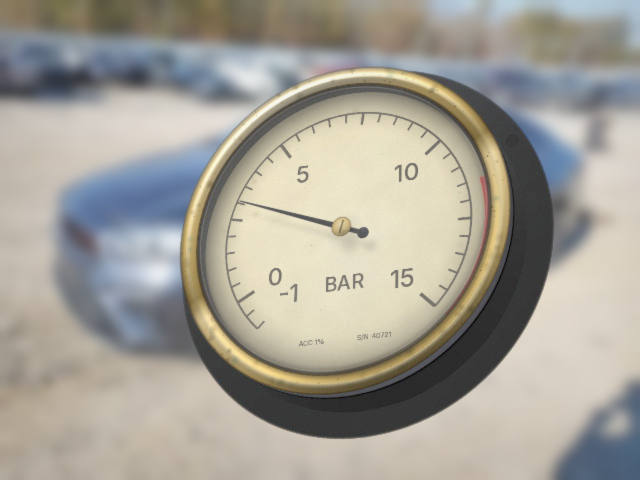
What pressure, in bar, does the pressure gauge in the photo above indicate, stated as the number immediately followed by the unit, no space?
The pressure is 3bar
